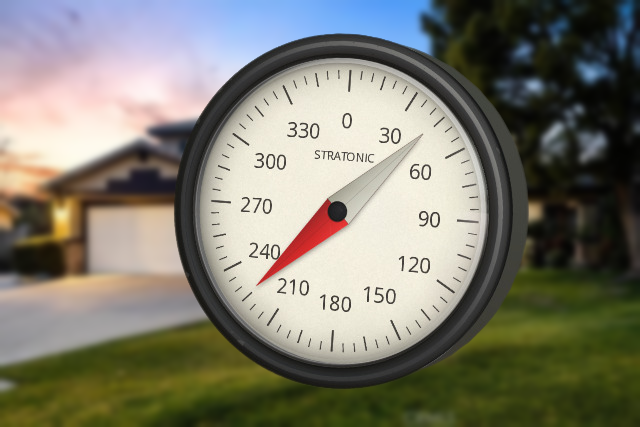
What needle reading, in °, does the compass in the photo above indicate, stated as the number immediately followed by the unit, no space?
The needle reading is 225°
